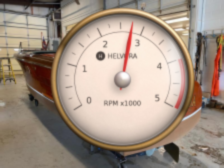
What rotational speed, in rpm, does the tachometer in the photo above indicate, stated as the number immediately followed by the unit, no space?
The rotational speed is 2750rpm
